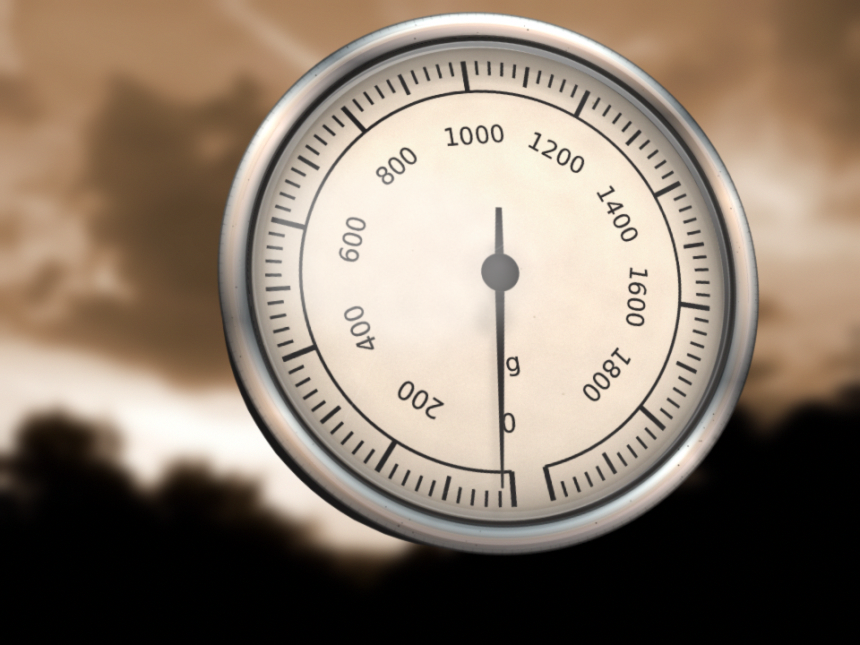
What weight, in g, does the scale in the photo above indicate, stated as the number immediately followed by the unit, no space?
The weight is 20g
